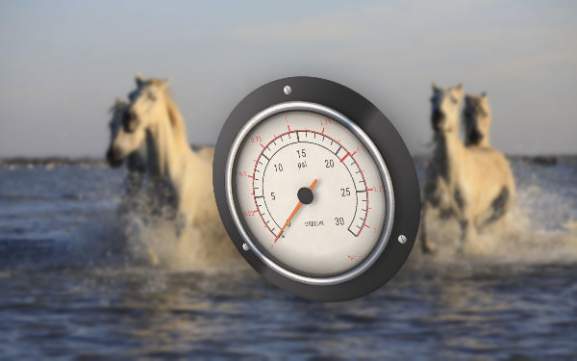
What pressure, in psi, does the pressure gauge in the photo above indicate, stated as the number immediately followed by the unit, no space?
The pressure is 0psi
